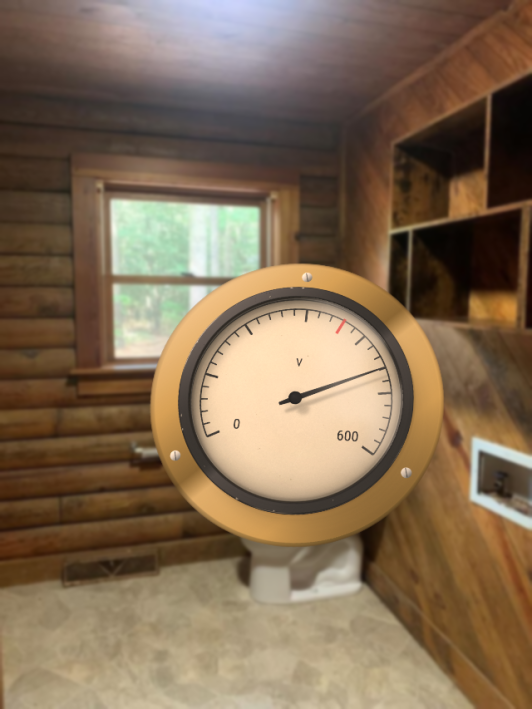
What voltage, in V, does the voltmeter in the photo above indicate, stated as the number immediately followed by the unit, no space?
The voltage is 460V
